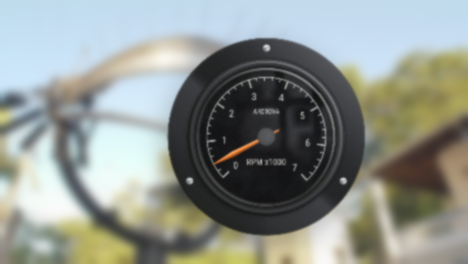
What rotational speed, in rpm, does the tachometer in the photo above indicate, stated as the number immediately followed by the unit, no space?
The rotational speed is 400rpm
